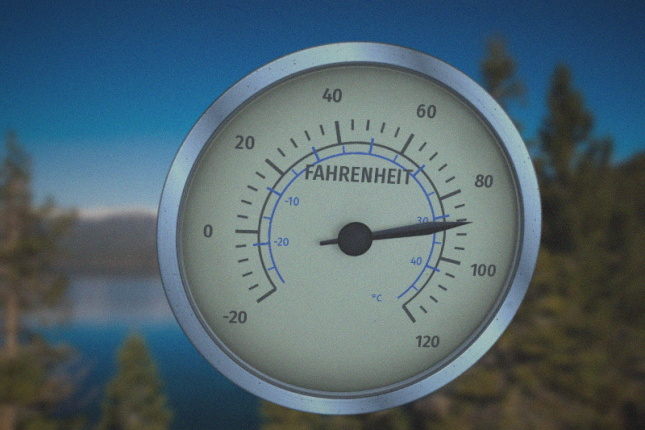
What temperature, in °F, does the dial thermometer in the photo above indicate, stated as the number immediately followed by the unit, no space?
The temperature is 88°F
